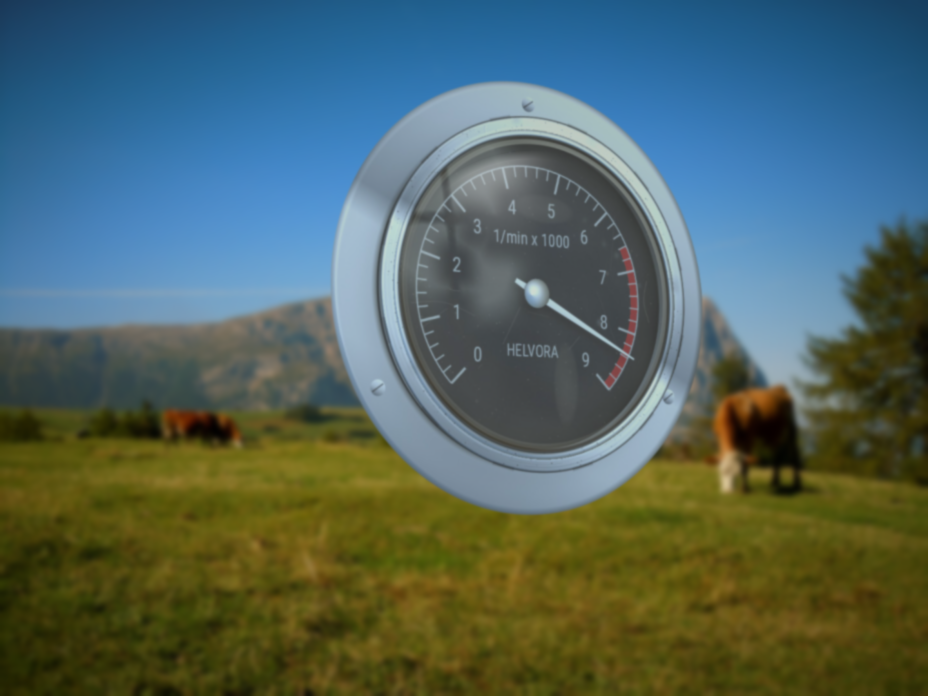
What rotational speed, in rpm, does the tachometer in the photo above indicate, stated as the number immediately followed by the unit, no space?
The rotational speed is 8400rpm
